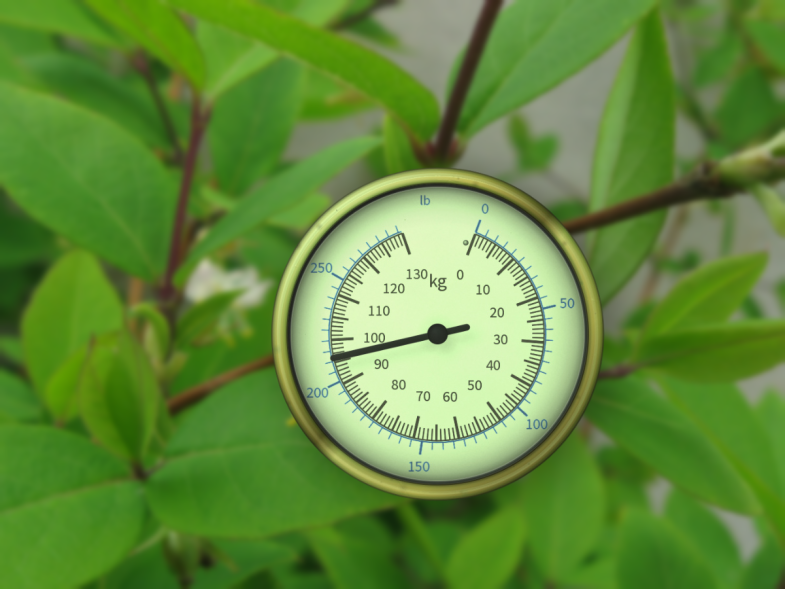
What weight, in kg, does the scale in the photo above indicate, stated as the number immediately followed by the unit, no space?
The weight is 96kg
